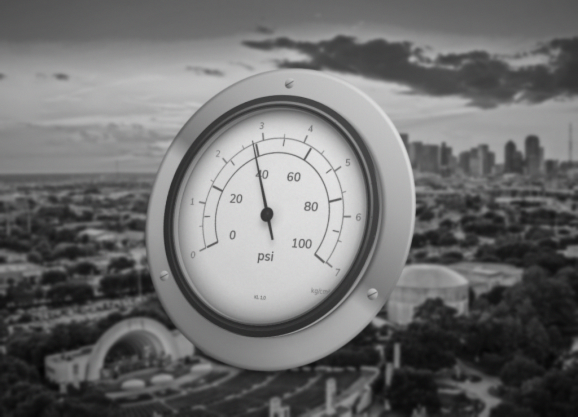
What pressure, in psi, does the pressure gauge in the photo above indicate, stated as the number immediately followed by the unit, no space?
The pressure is 40psi
